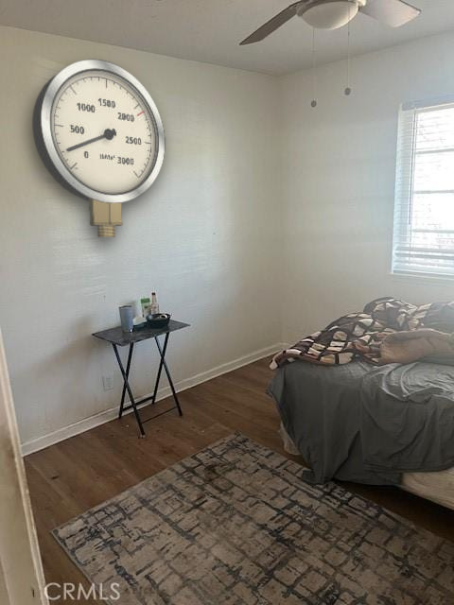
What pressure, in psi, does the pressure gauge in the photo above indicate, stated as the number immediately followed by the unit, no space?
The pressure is 200psi
